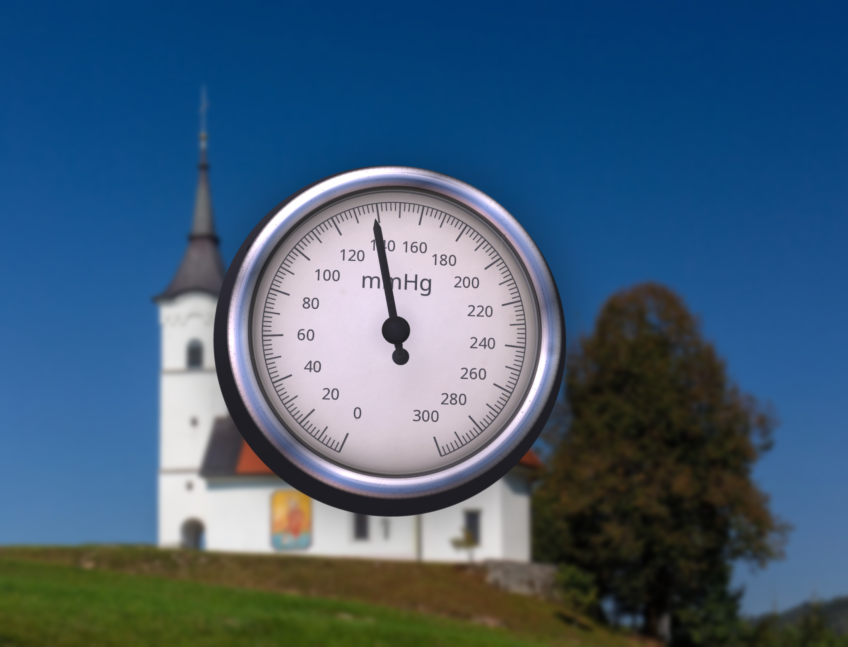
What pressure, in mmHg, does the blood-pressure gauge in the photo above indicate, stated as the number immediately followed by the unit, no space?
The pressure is 138mmHg
